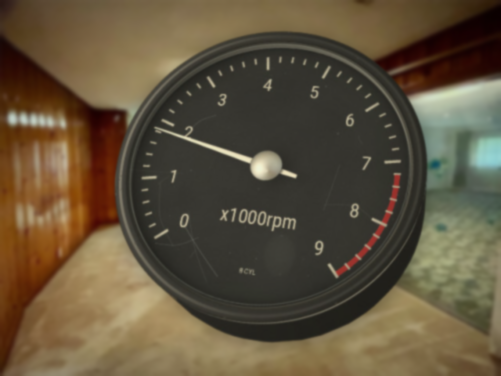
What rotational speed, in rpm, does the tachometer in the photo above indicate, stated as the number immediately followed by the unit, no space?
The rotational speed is 1800rpm
